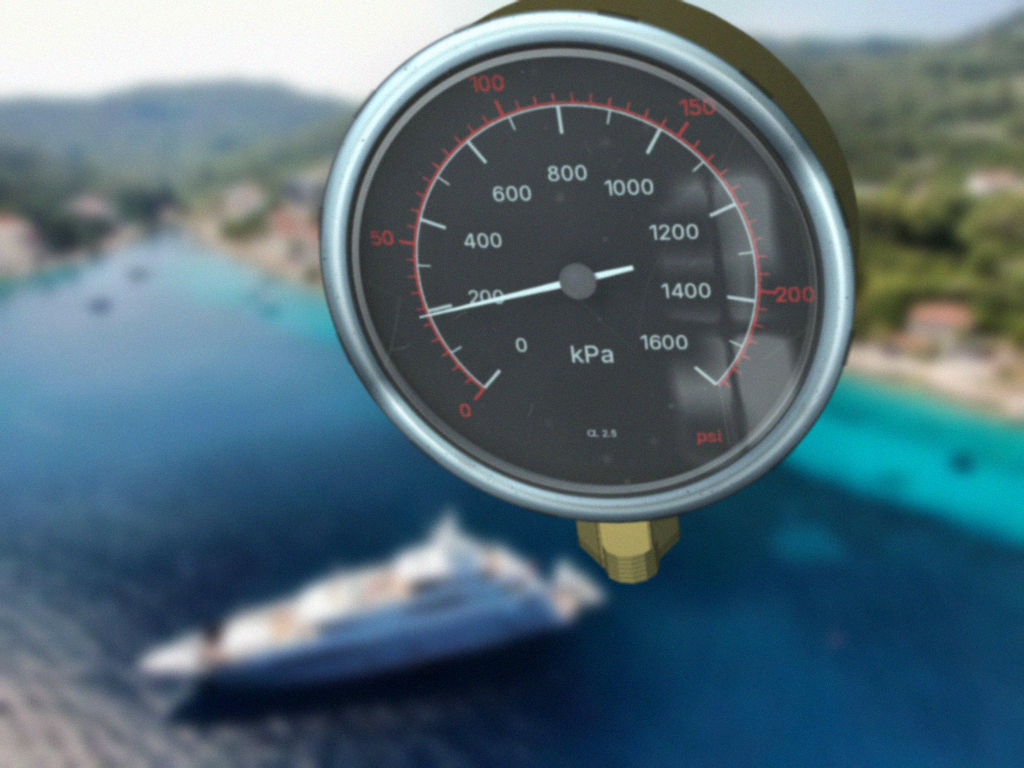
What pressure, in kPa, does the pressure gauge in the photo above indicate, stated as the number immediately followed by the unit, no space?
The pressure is 200kPa
